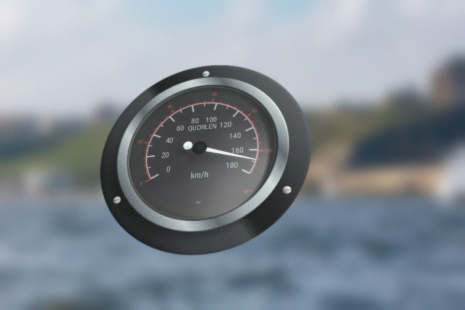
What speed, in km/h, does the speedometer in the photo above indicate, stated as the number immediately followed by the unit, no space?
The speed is 170km/h
